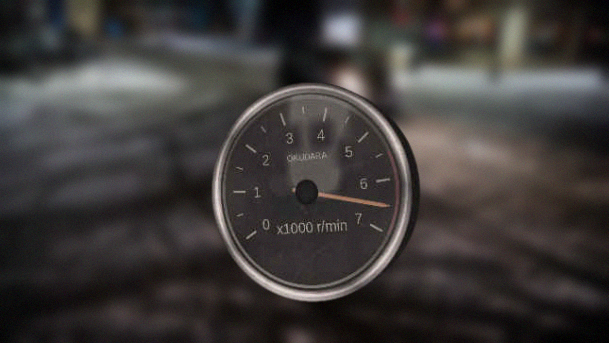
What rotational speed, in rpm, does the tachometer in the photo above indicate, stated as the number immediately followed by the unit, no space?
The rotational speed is 6500rpm
